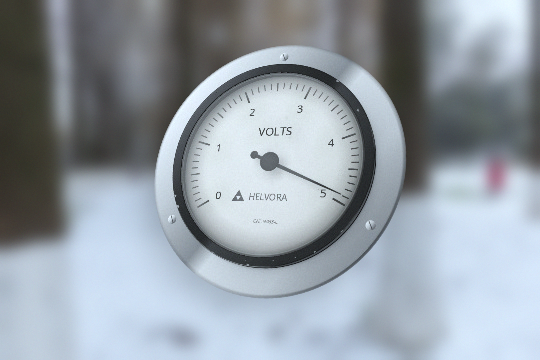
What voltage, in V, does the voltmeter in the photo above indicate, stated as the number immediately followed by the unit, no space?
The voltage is 4.9V
